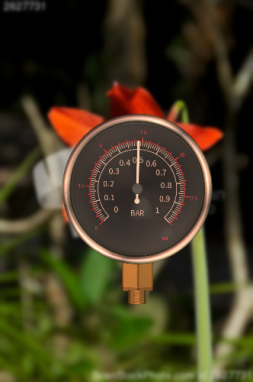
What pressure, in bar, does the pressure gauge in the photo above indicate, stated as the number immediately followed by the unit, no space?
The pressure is 0.5bar
